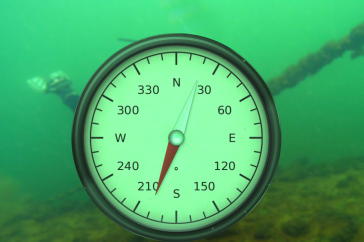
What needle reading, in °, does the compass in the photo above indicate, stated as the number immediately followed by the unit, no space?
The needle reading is 200°
